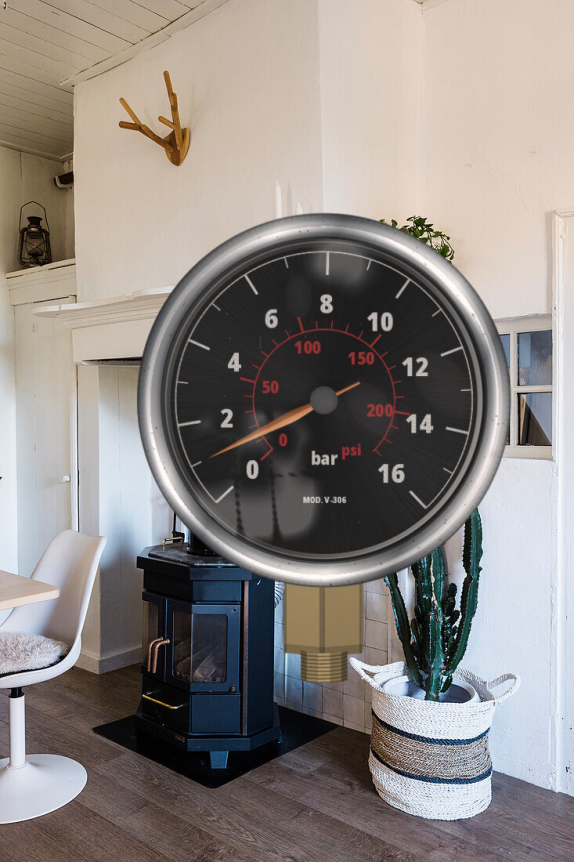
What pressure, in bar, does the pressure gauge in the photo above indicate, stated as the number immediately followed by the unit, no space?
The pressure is 1bar
